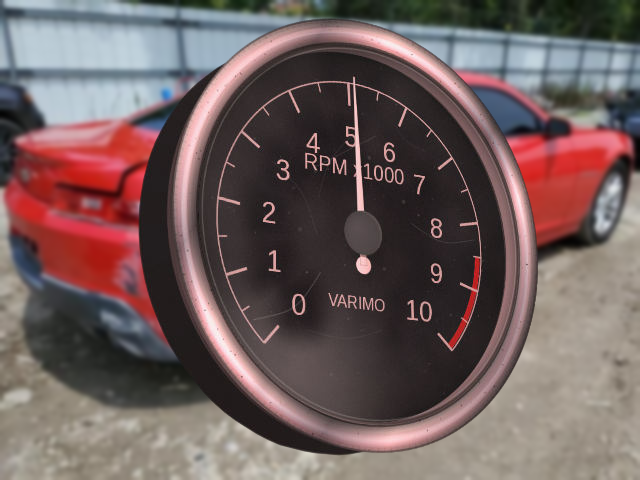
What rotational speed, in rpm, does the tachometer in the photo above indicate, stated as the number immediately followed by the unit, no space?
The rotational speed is 5000rpm
